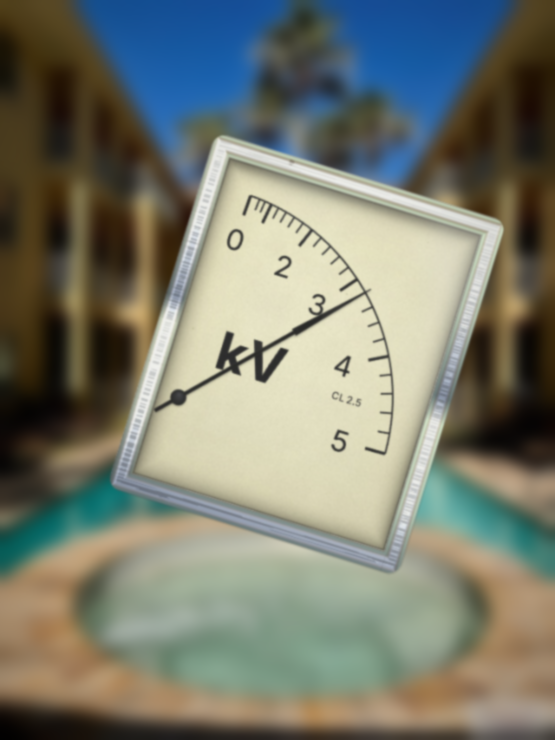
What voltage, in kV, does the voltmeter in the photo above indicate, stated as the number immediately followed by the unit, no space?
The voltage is 3.2kV
